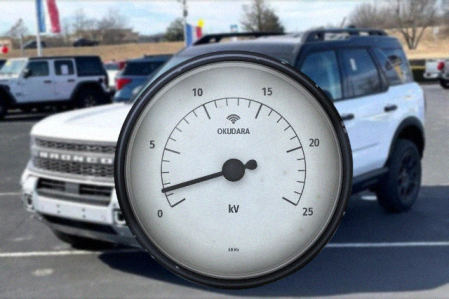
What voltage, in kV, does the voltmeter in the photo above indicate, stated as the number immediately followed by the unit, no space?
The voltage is 1.5kV
